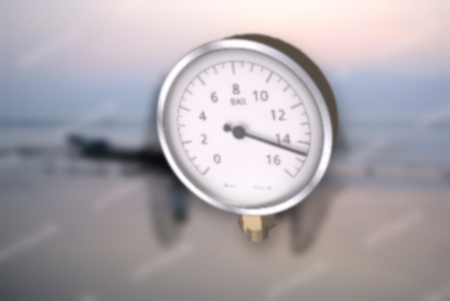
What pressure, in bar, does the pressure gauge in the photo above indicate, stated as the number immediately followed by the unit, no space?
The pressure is 14.5bar
